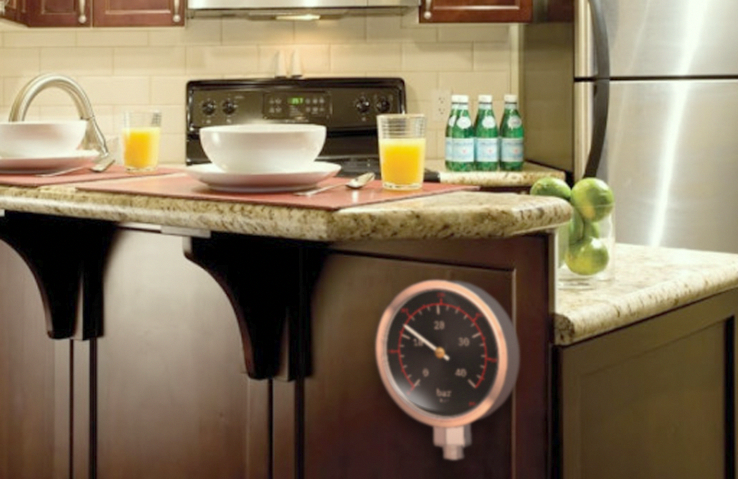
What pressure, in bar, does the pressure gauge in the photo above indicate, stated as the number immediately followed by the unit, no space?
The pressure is 12bar
